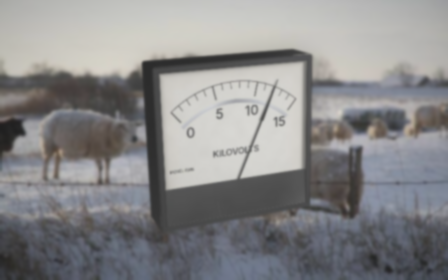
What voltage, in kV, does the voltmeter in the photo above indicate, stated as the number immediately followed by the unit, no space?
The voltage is 12kV
